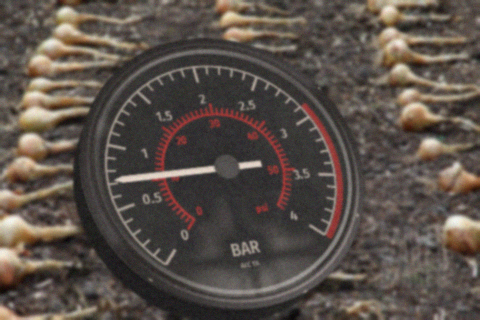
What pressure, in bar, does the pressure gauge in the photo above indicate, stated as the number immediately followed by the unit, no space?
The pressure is 0.7bar
